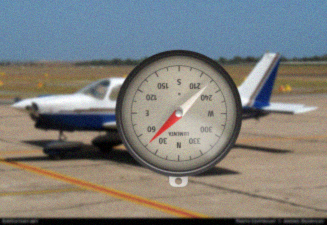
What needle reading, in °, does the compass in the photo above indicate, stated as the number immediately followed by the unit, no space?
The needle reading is 45°
